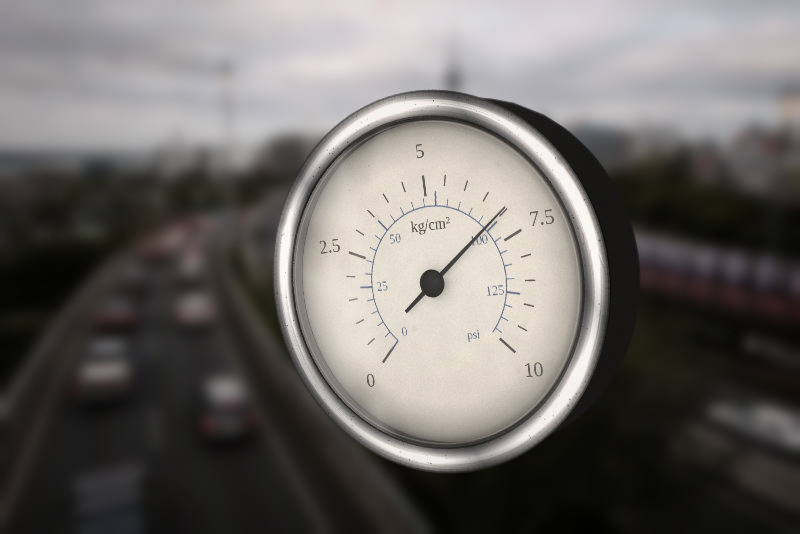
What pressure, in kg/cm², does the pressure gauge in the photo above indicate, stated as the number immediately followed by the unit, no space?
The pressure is 7kg/cm²
